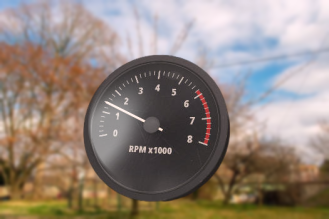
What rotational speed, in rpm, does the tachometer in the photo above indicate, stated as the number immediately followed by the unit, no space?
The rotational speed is 1400rpm
